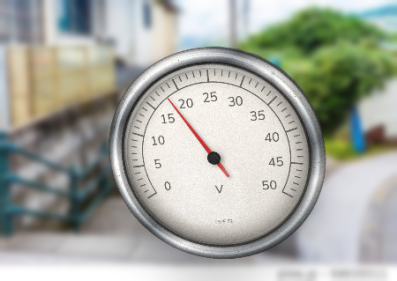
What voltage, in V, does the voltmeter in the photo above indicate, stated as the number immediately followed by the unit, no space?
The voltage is 18V
